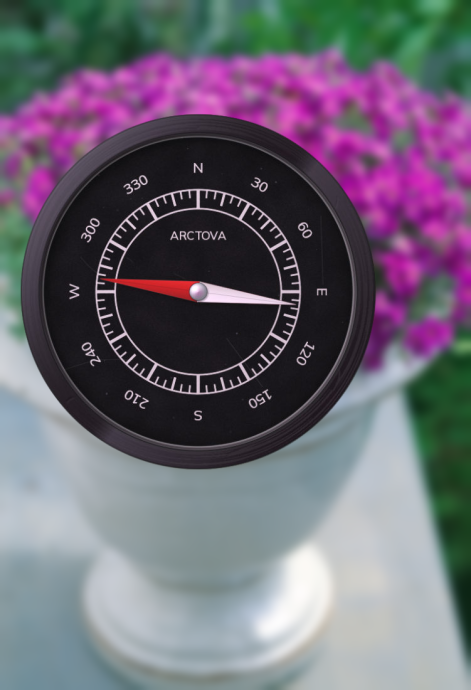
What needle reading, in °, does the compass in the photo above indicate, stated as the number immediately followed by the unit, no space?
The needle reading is 277.5°
